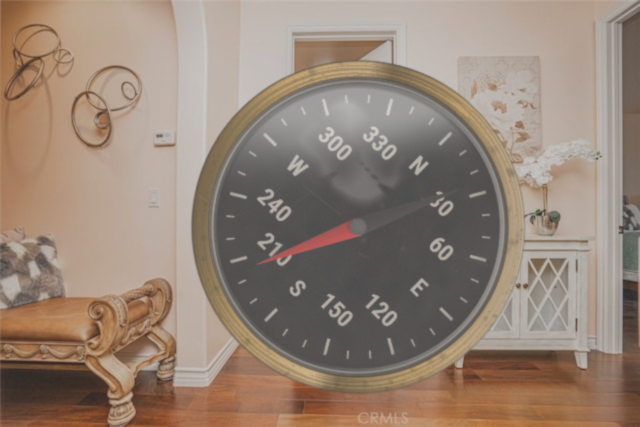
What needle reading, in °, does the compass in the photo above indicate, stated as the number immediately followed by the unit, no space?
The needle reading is 205°
